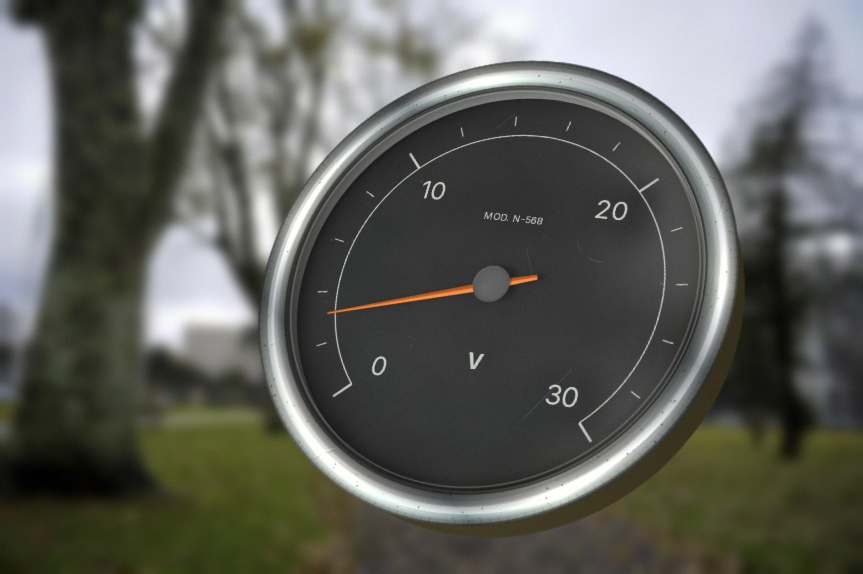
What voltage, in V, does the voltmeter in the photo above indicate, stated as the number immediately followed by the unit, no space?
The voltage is 3V
